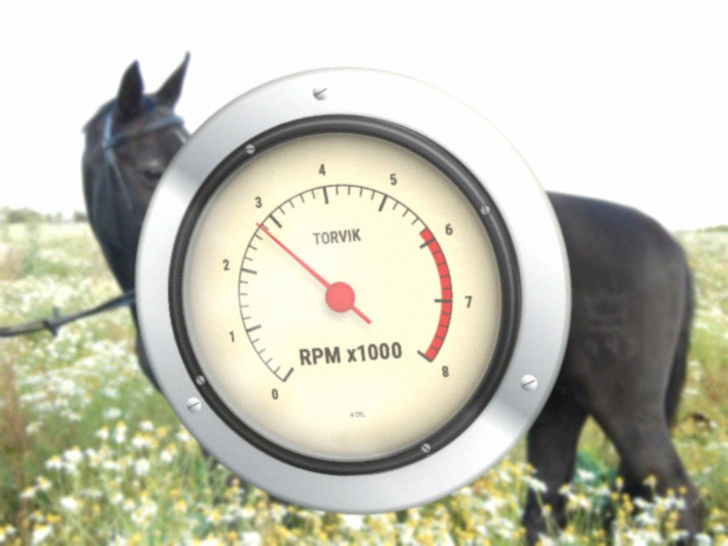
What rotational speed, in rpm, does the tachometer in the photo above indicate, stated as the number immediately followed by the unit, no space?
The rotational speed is 2800rpm
